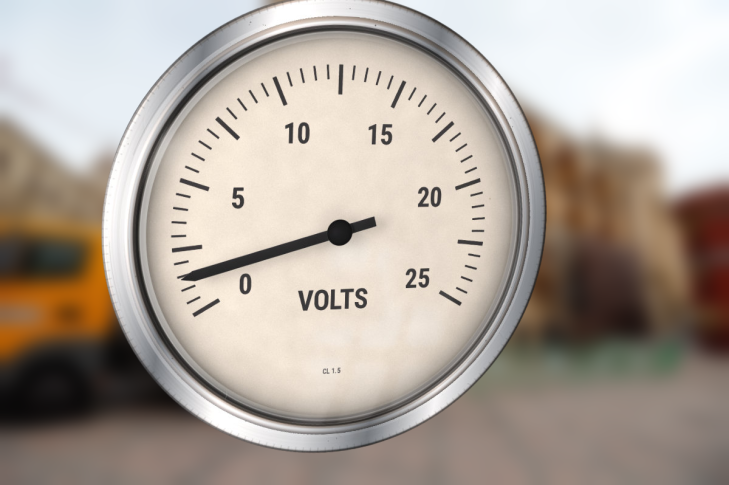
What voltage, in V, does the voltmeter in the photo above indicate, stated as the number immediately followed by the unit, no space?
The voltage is 1.5V
